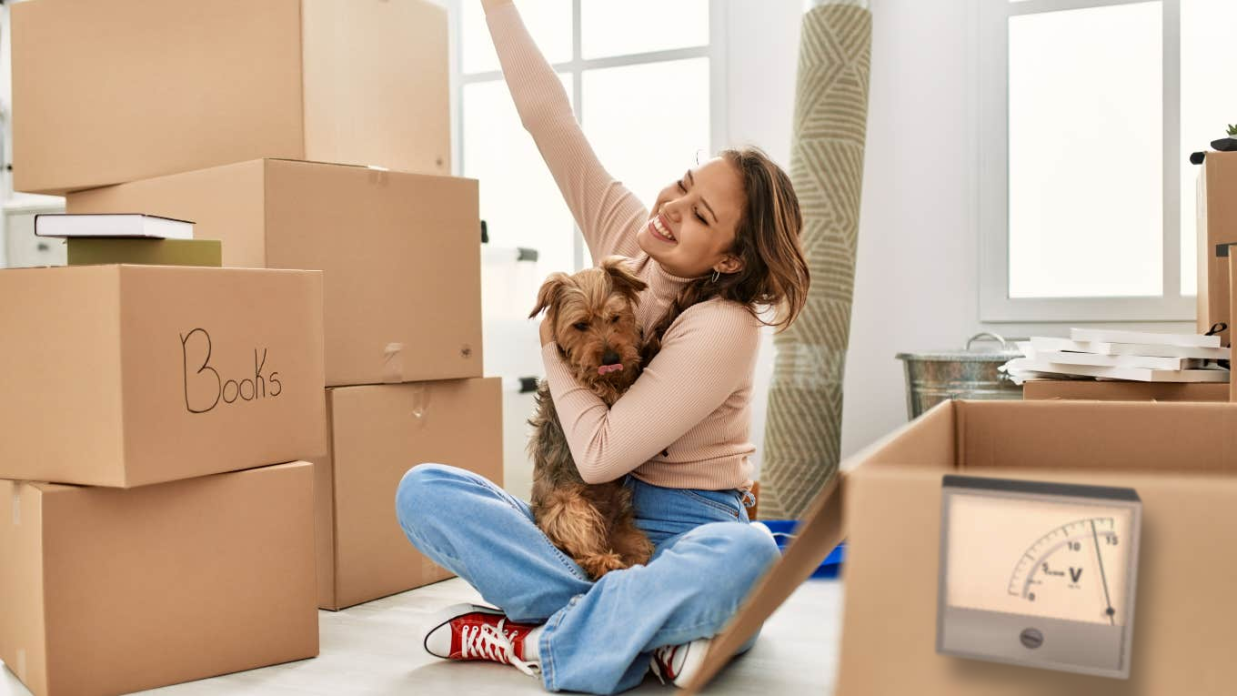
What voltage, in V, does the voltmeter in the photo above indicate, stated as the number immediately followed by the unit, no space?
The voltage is 13V
